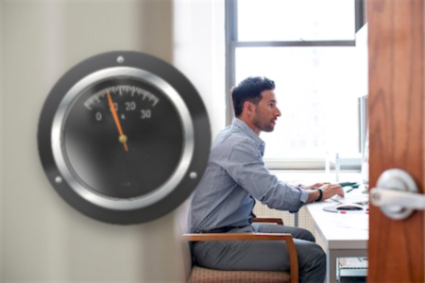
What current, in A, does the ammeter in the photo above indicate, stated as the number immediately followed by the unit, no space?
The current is 10A
